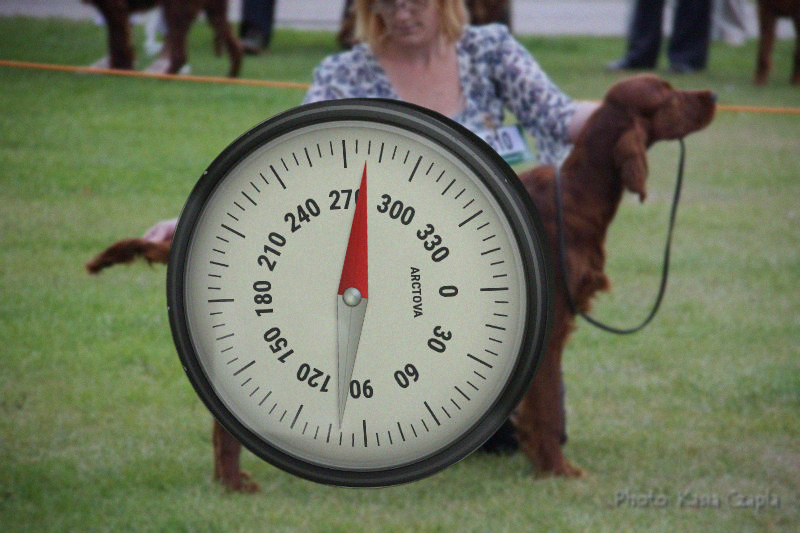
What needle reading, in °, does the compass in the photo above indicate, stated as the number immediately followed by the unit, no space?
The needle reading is 280°
